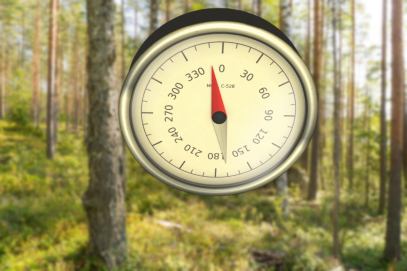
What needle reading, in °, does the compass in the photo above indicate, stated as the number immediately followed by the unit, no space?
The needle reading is 350°
